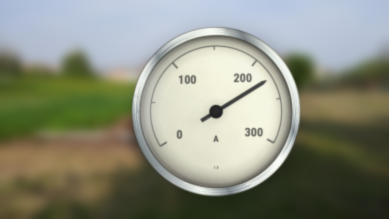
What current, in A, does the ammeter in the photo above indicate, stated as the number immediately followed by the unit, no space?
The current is 225A
